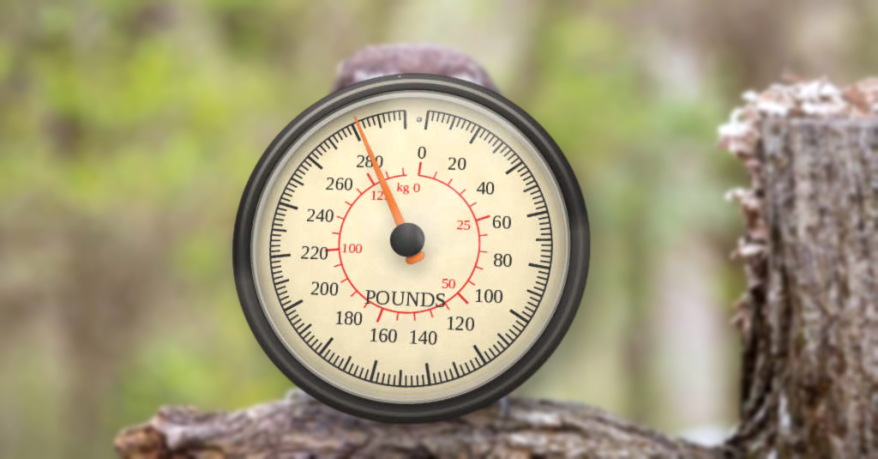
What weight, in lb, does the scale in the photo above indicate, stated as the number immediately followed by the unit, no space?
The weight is 282lb
